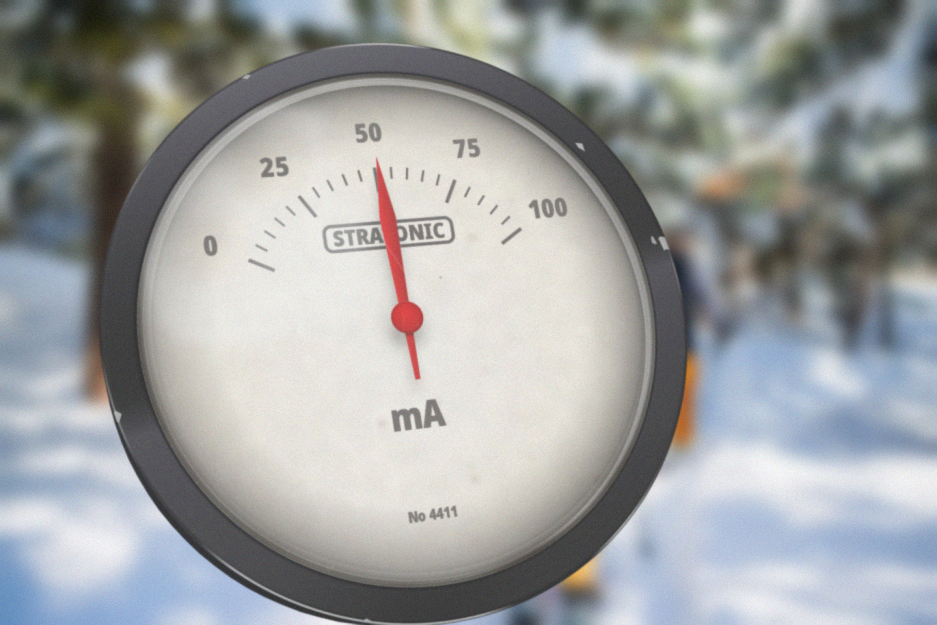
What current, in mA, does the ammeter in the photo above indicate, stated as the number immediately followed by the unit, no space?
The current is 50mA
